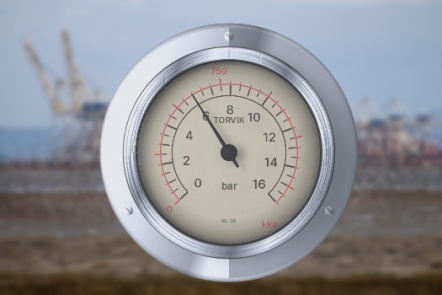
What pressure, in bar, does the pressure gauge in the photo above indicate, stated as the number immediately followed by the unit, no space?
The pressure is 6bar
